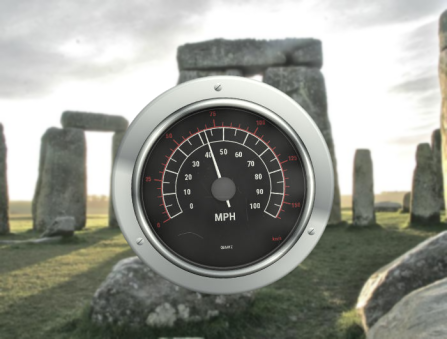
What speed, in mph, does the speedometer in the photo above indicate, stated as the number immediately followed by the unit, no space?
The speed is 42.5mph
